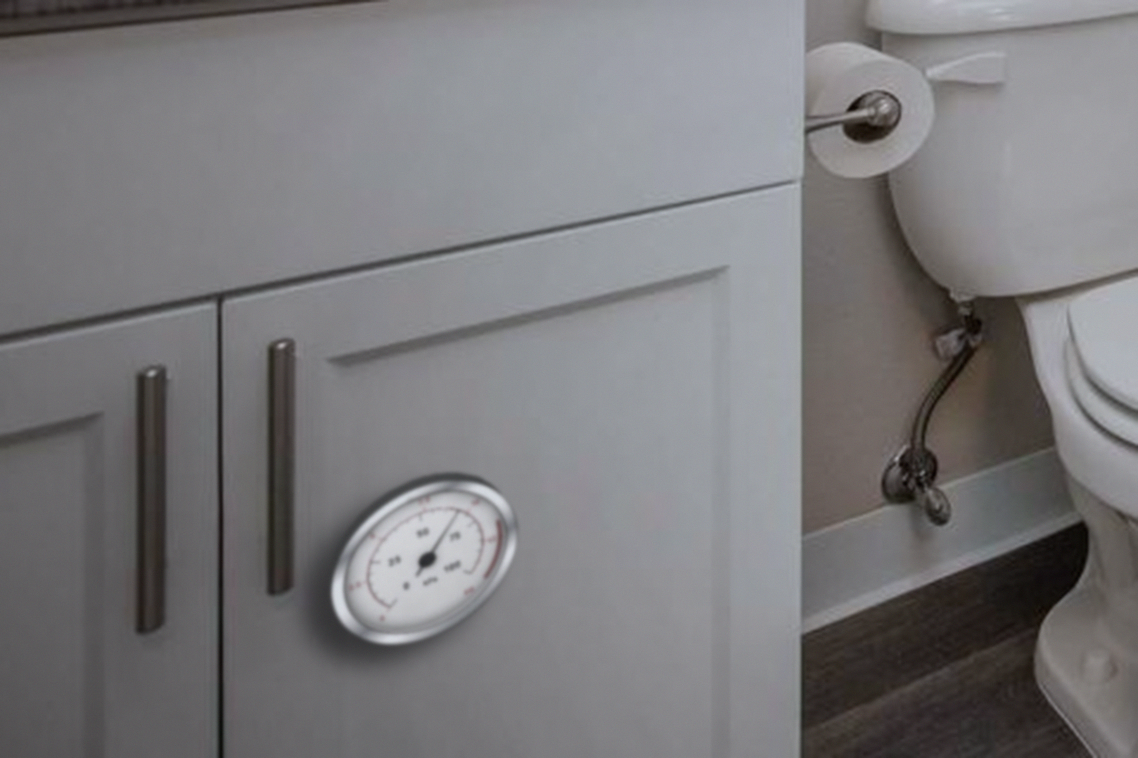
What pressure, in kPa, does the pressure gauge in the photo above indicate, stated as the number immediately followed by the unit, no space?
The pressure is 65kPa
